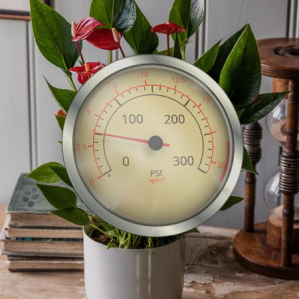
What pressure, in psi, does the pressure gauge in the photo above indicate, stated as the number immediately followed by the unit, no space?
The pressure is 50psi
